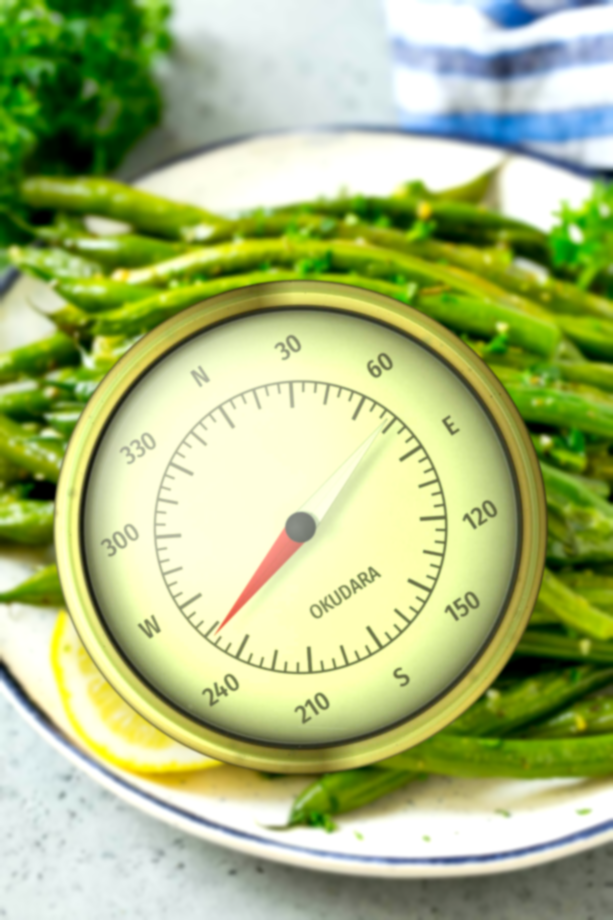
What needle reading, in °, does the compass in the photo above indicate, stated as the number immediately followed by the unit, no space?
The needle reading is 252.5°
